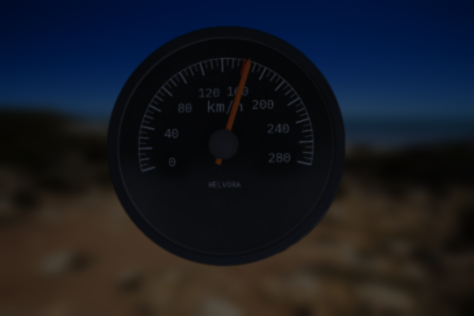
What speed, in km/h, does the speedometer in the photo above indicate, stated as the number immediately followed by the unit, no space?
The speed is 165km/h
